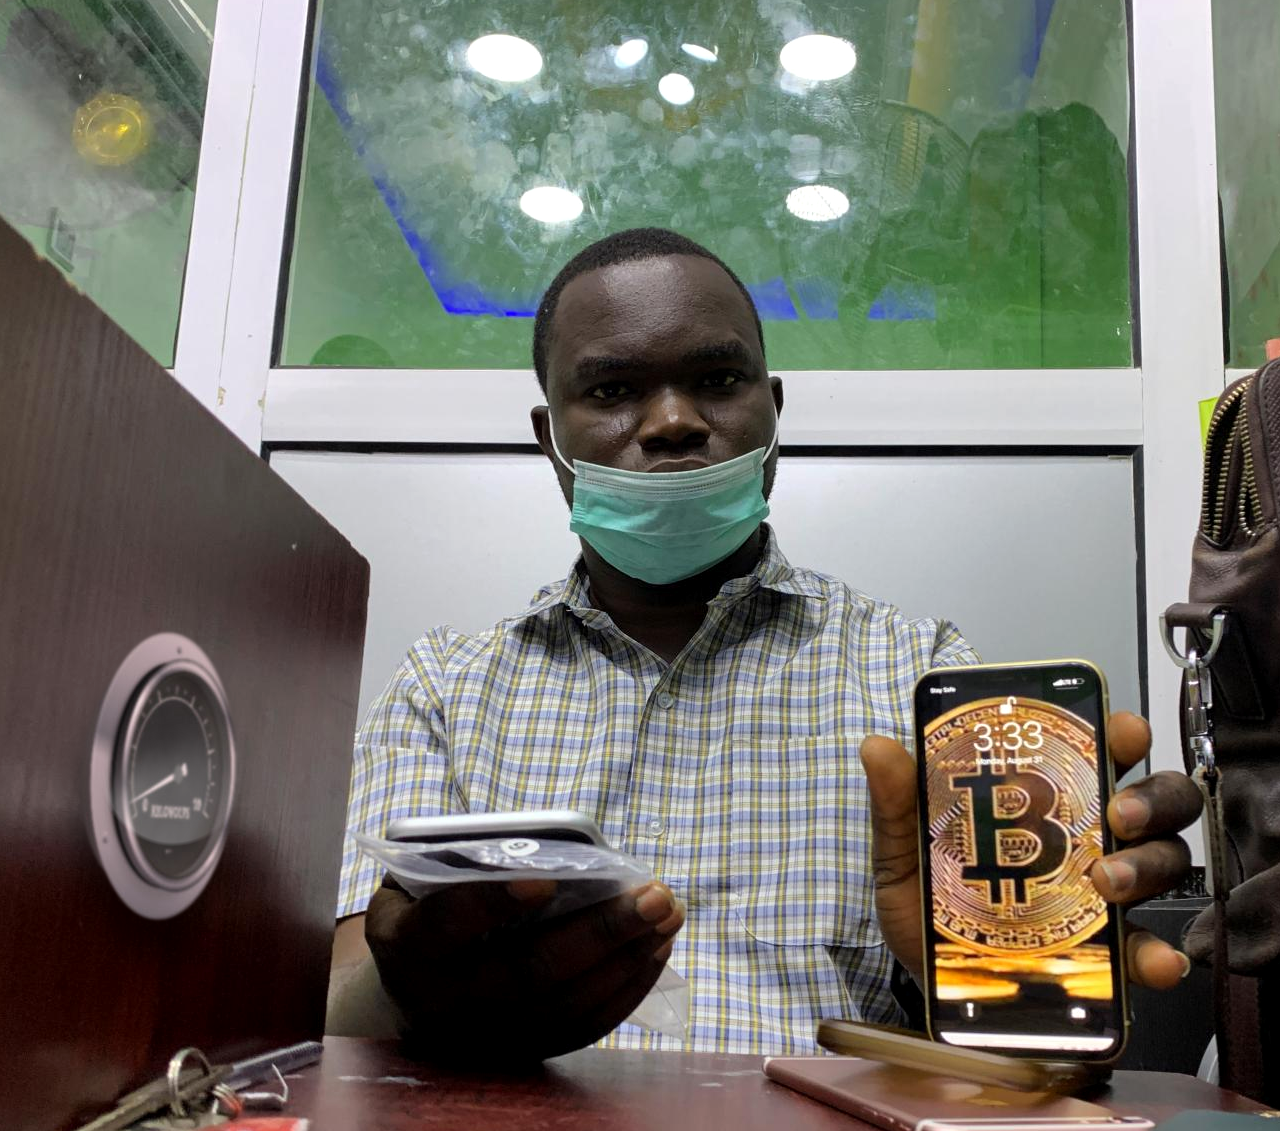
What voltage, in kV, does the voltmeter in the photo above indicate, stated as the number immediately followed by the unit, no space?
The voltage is 0.5kV
